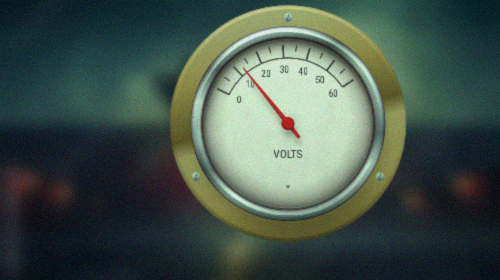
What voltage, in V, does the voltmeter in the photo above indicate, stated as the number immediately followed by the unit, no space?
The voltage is 12.5V
